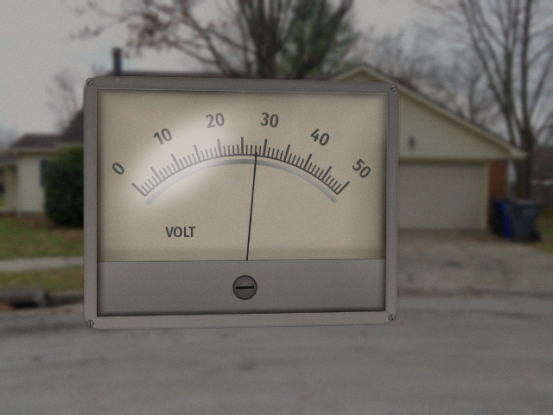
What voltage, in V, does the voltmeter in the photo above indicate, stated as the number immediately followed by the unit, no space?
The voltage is 28V
